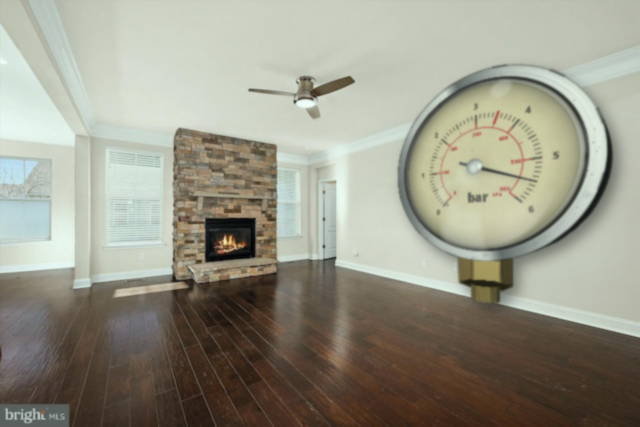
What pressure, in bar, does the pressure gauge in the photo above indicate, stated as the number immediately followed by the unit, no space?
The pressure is 5.5bar
